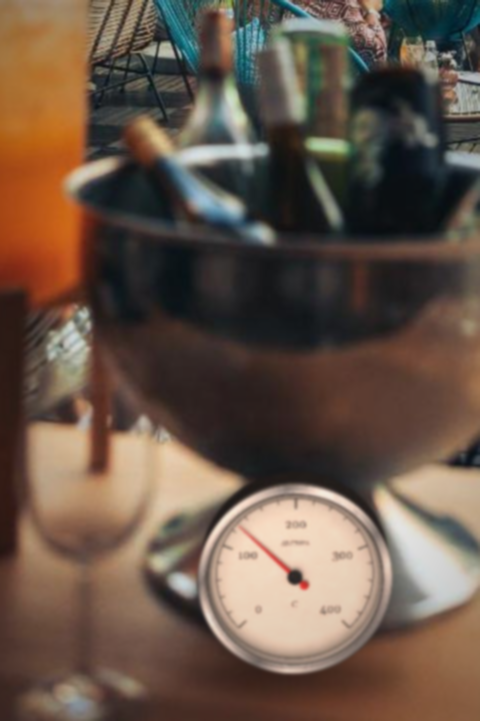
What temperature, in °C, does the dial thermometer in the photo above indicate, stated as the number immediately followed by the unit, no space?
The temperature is 130°C
